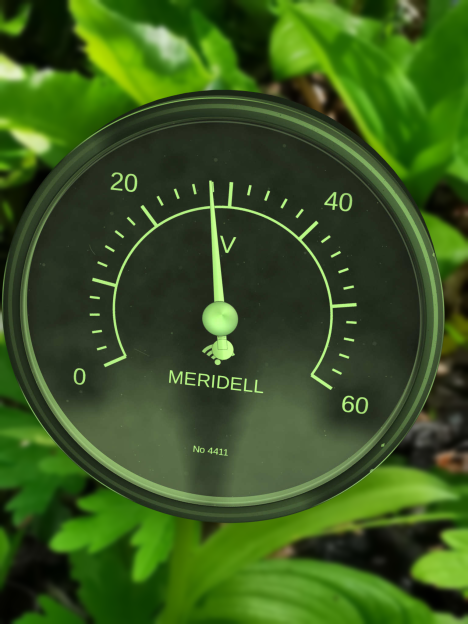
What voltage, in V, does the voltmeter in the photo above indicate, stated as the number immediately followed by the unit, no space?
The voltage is 28V
